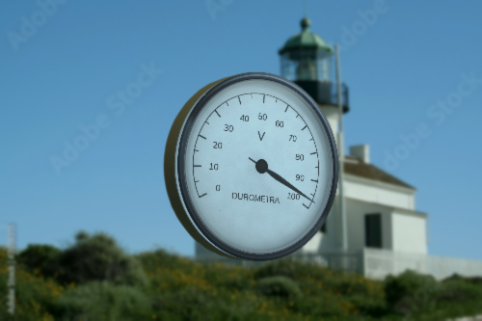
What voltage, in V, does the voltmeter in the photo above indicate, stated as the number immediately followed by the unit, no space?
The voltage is 97.5V
